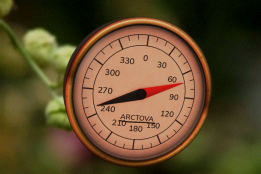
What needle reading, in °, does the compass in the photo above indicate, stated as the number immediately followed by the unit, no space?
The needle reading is 70°
